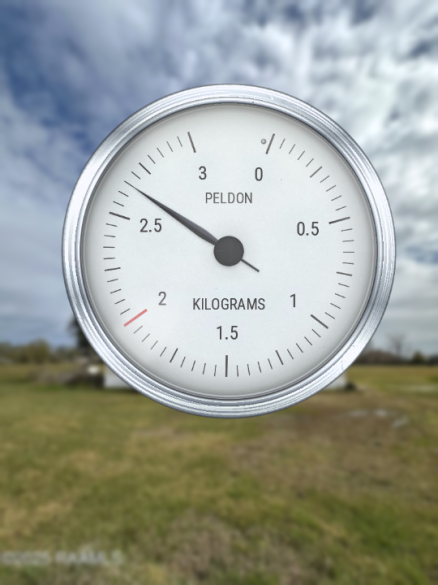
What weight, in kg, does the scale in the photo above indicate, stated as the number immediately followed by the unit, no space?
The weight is 2.65kg
